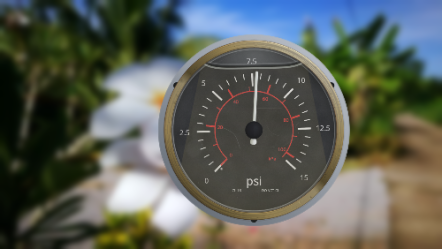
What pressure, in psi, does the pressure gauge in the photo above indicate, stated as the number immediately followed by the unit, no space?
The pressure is 7.75psi
